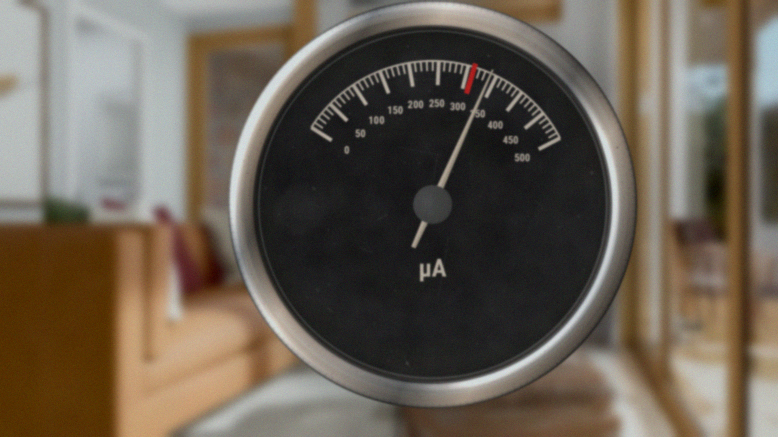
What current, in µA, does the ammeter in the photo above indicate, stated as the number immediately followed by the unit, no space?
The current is 340µA
